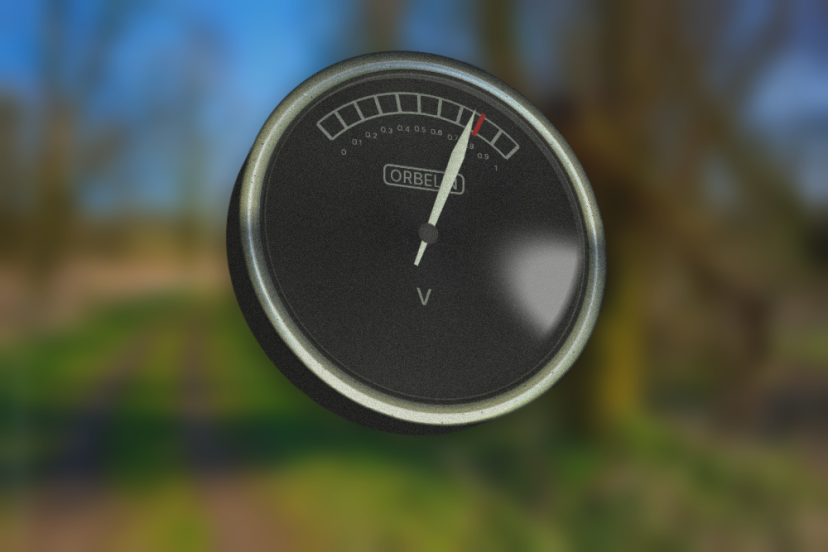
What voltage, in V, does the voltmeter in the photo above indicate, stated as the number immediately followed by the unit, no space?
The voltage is 0.75V
